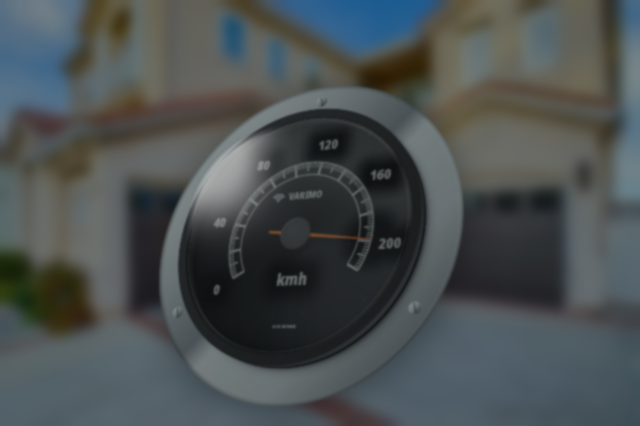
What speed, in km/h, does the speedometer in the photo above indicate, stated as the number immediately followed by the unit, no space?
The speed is 200km/h
